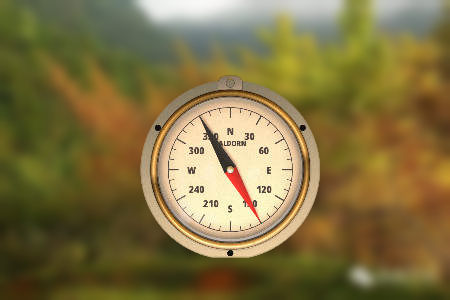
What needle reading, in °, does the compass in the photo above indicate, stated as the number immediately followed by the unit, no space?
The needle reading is 150°
